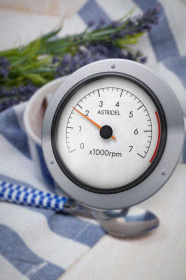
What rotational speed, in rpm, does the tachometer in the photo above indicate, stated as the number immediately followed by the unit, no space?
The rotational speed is 1800rpm
